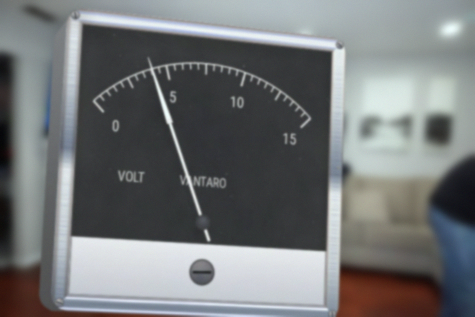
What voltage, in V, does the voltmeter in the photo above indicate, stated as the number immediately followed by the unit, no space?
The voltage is 4V
